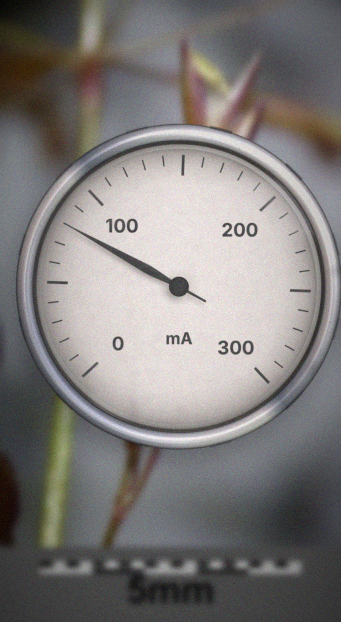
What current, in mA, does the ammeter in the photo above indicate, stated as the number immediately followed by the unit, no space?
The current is 80mA
